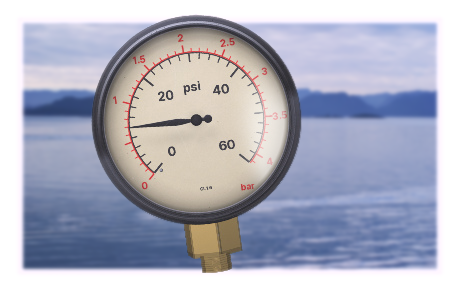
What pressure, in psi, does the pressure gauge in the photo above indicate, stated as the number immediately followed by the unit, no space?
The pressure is 10psi
